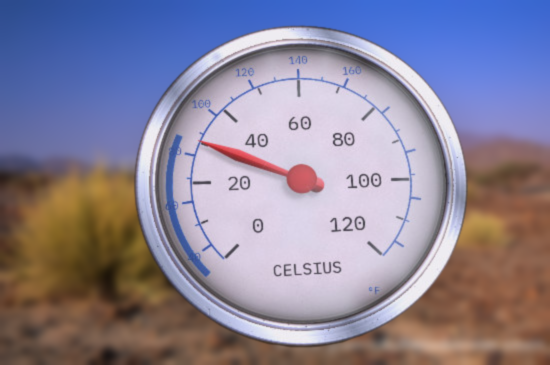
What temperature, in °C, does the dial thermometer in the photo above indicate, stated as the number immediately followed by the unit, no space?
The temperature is 30°C
